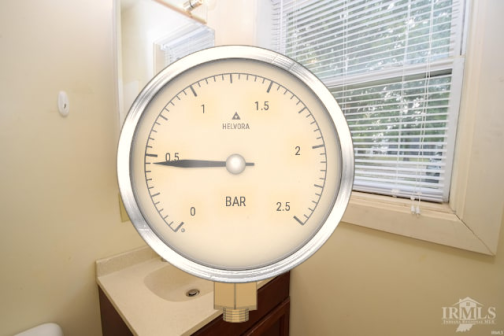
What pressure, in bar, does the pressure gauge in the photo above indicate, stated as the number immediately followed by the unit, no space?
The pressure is 0.45bar
